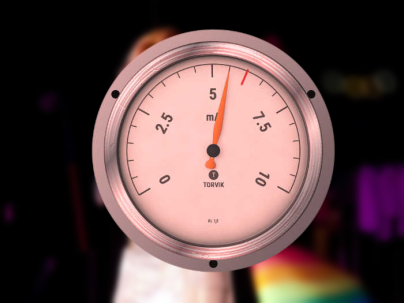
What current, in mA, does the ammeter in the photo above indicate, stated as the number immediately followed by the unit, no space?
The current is 5.5mA
